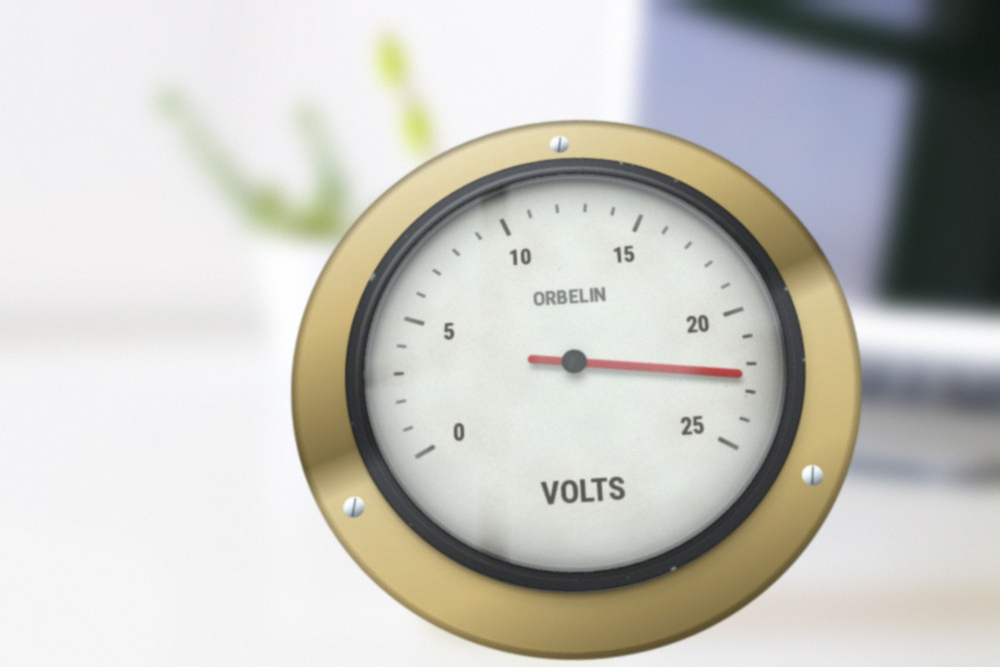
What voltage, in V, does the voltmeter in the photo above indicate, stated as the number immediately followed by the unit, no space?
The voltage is 22.5V
